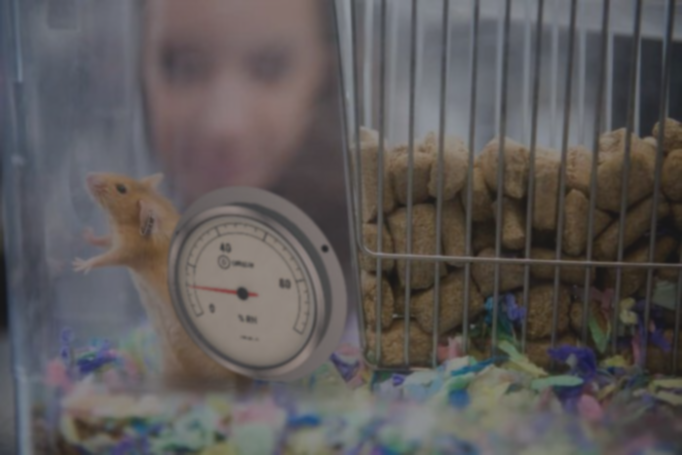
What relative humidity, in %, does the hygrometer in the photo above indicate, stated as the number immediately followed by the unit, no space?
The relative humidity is 12%
